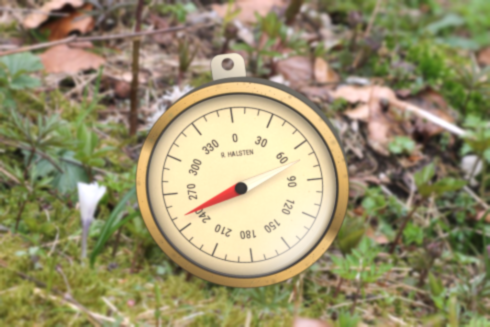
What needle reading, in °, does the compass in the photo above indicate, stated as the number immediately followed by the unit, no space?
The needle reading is 250°
